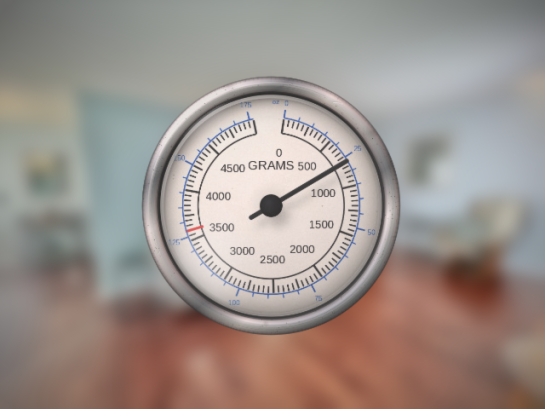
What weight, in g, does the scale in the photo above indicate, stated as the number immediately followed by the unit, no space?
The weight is 750g
